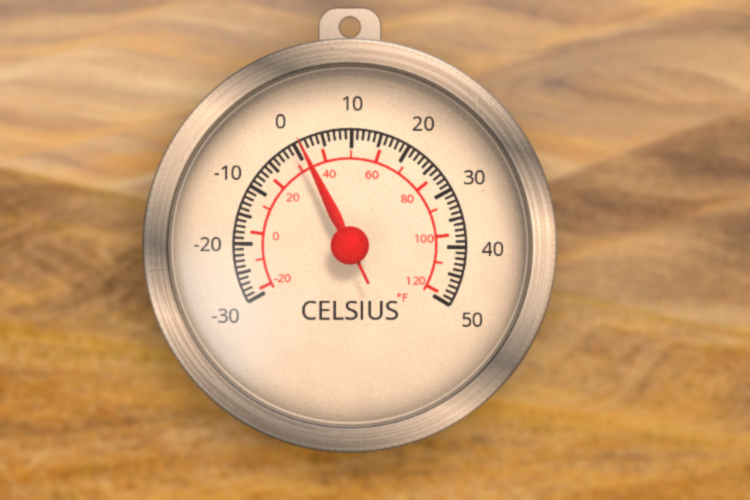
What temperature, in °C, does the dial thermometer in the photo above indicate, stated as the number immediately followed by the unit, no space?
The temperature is 1°C
